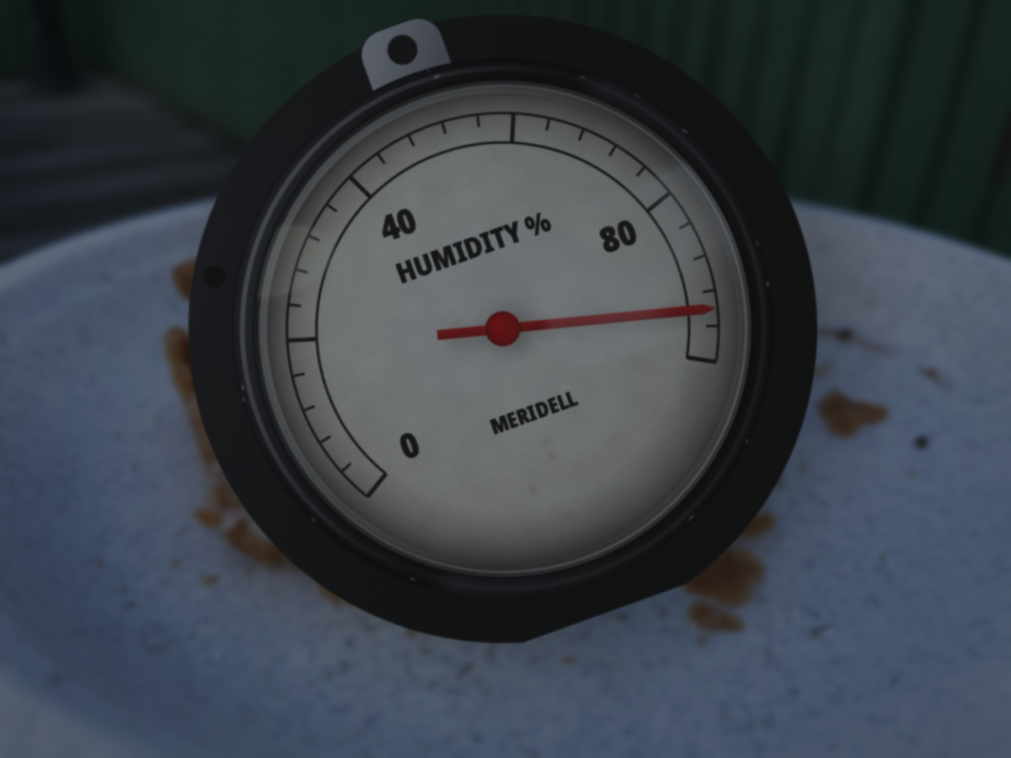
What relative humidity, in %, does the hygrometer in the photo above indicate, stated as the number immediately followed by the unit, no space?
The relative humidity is 94%
